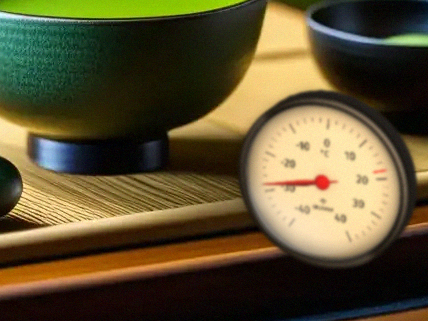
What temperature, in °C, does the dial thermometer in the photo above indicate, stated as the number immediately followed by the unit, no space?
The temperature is -28°C
